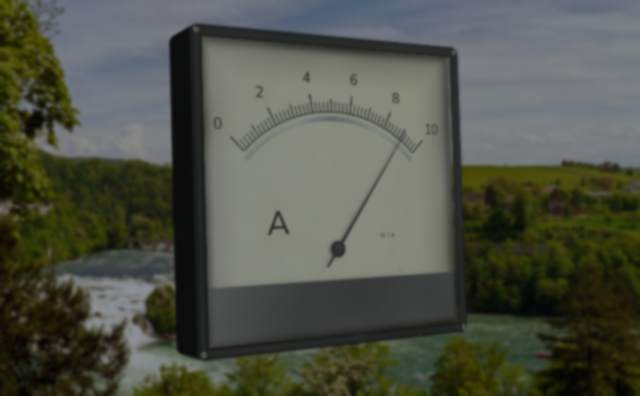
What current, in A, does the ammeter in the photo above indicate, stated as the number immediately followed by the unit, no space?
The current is 9A
